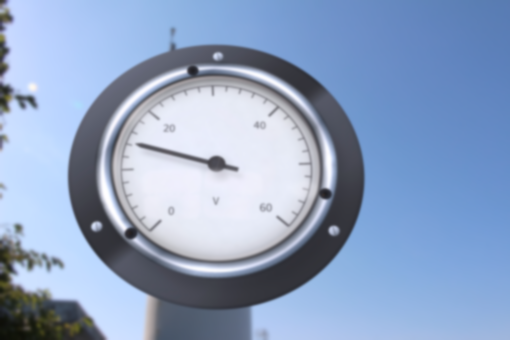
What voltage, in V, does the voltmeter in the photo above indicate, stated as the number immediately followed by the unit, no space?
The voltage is 14V
